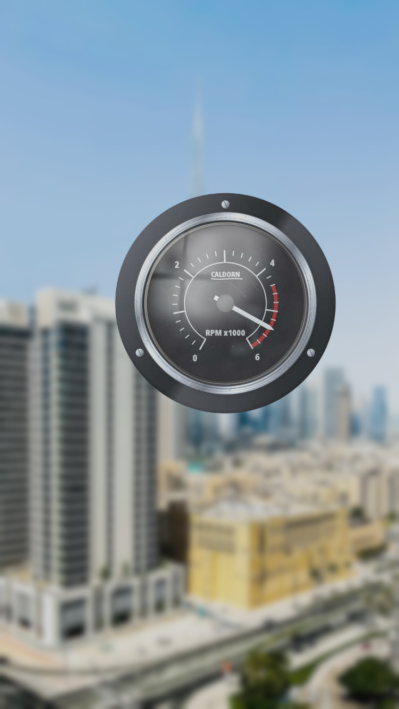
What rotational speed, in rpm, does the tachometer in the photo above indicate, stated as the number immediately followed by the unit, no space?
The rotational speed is 5400rpm
